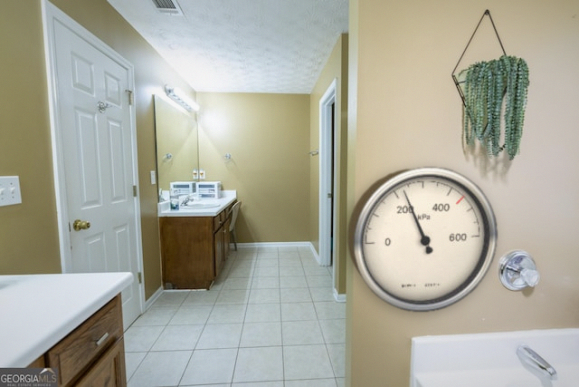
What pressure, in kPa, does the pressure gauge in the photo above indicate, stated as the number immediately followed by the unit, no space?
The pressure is 225kPa
